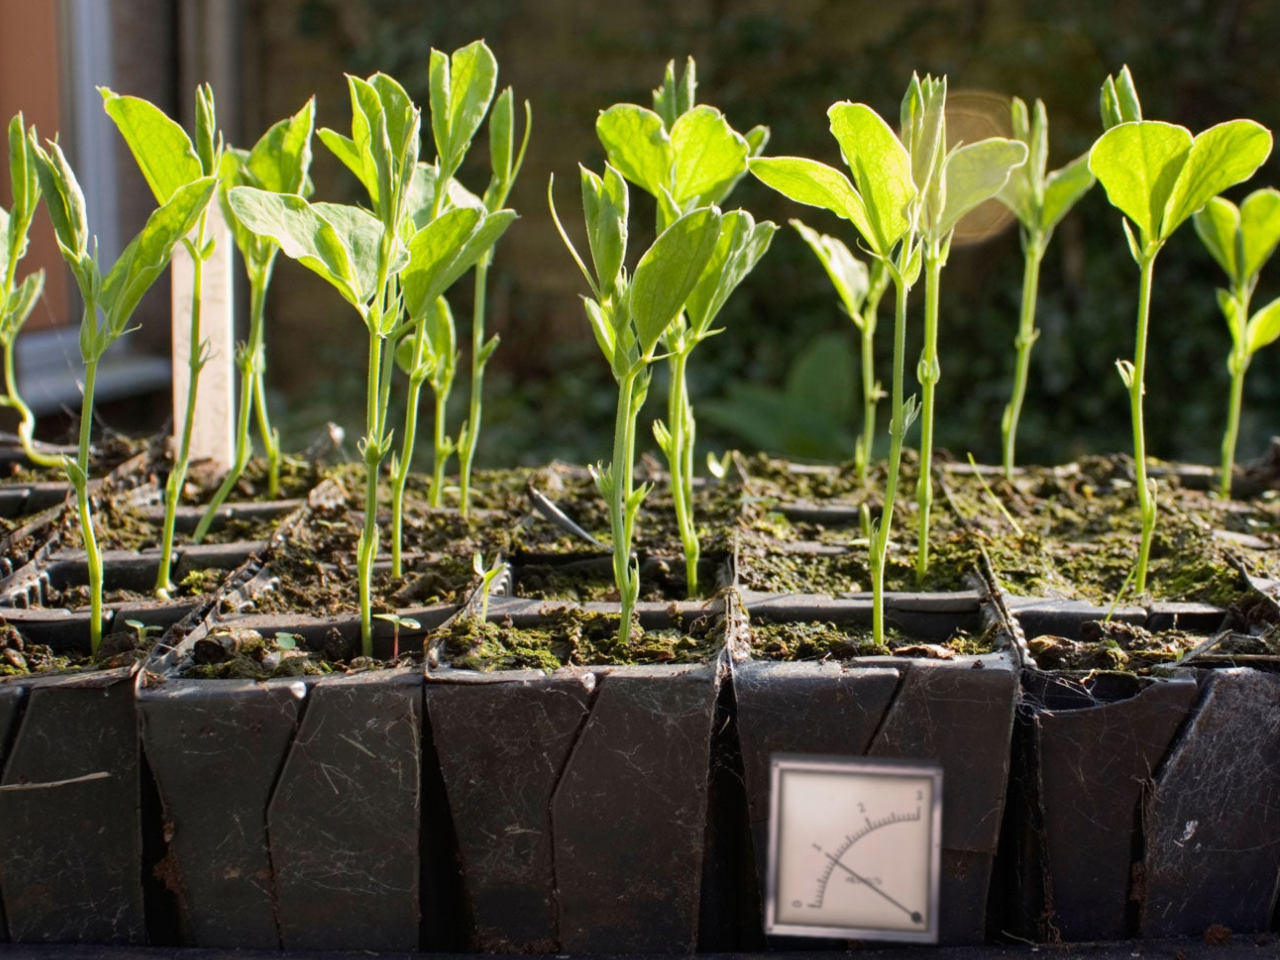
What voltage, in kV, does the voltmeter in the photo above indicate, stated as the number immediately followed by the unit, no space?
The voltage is 1kV
